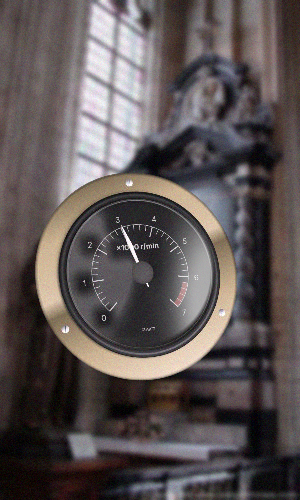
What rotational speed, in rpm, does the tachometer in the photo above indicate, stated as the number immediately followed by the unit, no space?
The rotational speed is 3000rpm
